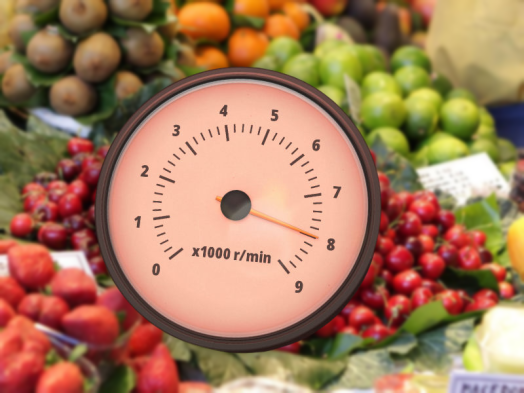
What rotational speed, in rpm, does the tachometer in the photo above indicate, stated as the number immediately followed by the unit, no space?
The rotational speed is 8000rpm
